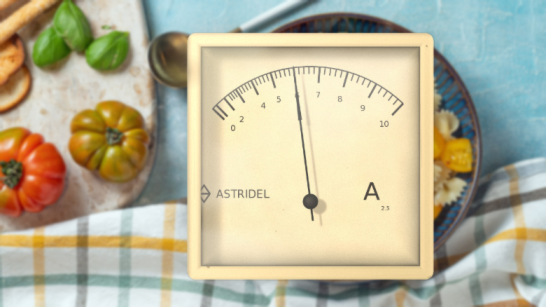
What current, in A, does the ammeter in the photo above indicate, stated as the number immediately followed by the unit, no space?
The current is 6A
